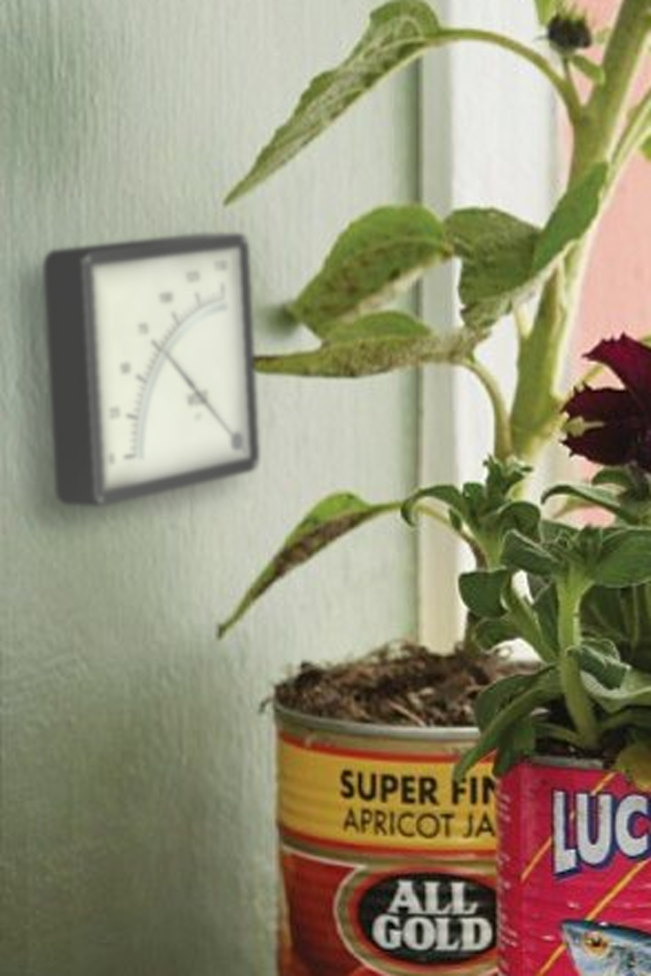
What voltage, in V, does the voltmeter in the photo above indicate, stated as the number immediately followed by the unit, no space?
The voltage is 75V
